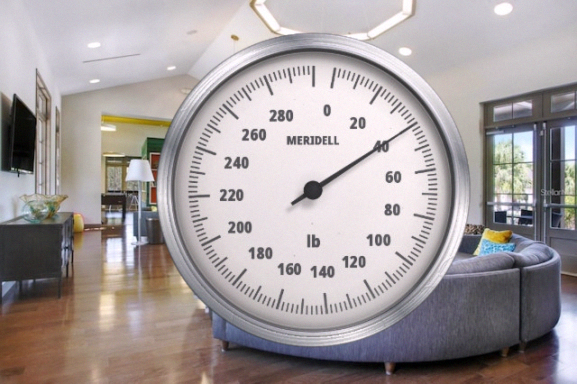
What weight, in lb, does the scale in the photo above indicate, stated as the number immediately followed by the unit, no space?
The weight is 40lb
